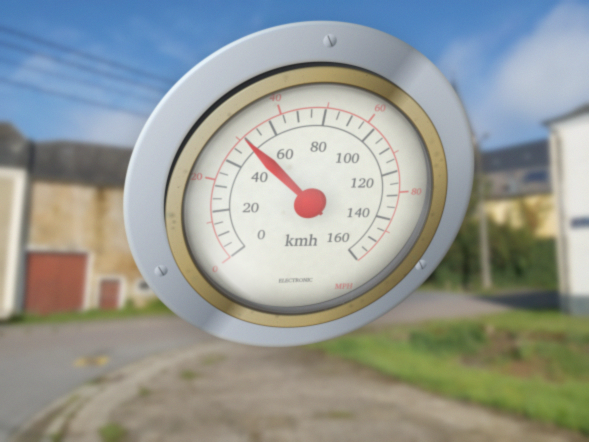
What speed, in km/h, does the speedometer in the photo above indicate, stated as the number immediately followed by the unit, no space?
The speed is 50km/h
